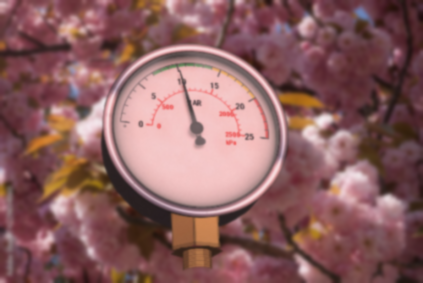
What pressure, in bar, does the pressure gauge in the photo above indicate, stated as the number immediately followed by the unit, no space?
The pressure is 10bar
